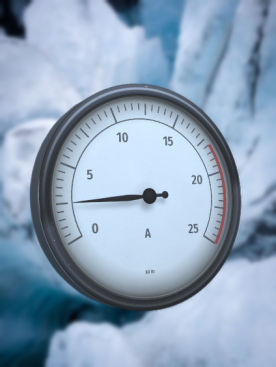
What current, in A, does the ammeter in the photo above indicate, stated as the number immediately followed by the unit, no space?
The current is 2.5A
